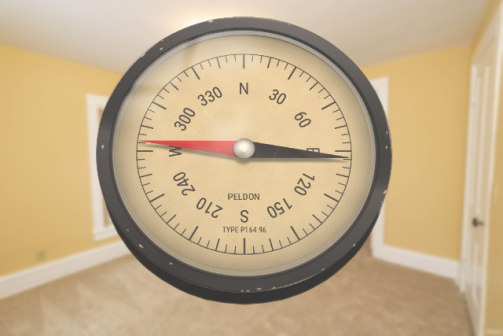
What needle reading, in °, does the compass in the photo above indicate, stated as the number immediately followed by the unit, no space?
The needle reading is 275°
